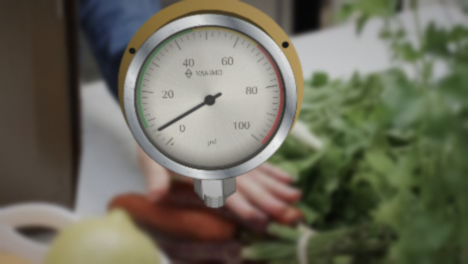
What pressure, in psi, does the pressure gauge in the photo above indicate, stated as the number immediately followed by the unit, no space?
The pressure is 6psi
